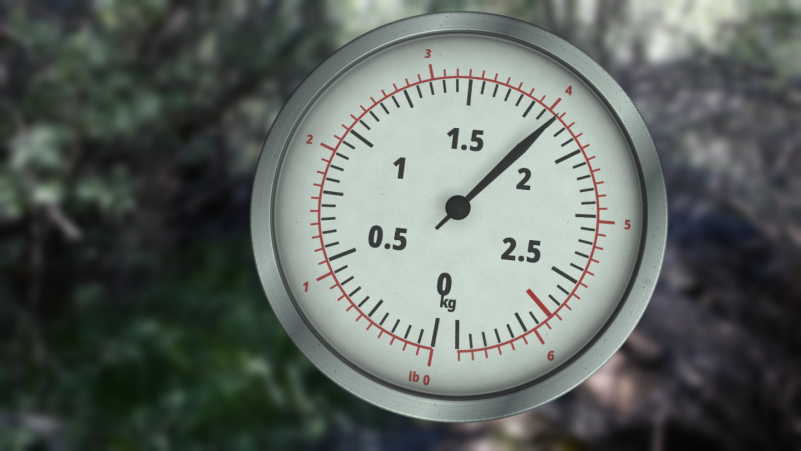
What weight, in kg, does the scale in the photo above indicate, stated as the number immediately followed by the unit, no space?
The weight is 1.85kg
